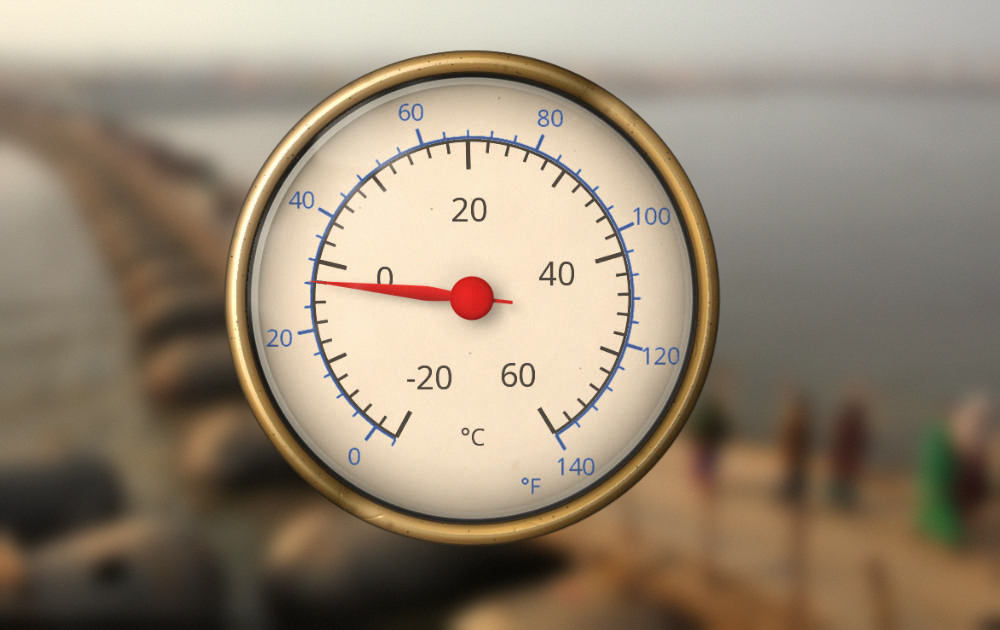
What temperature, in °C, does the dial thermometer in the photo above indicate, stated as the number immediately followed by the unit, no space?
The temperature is -2°C
